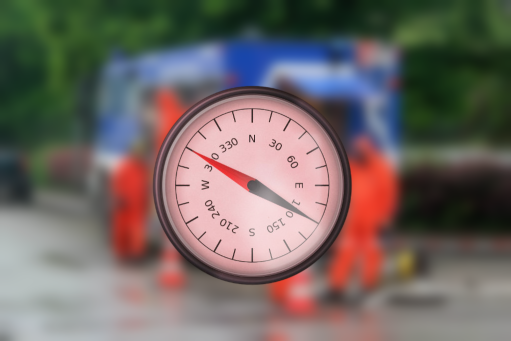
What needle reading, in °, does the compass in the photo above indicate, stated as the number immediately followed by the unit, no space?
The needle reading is 300°
